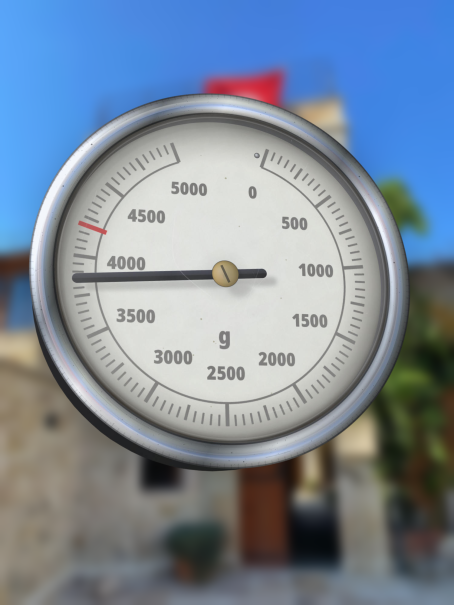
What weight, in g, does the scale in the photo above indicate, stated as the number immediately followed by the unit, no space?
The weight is 3850g
